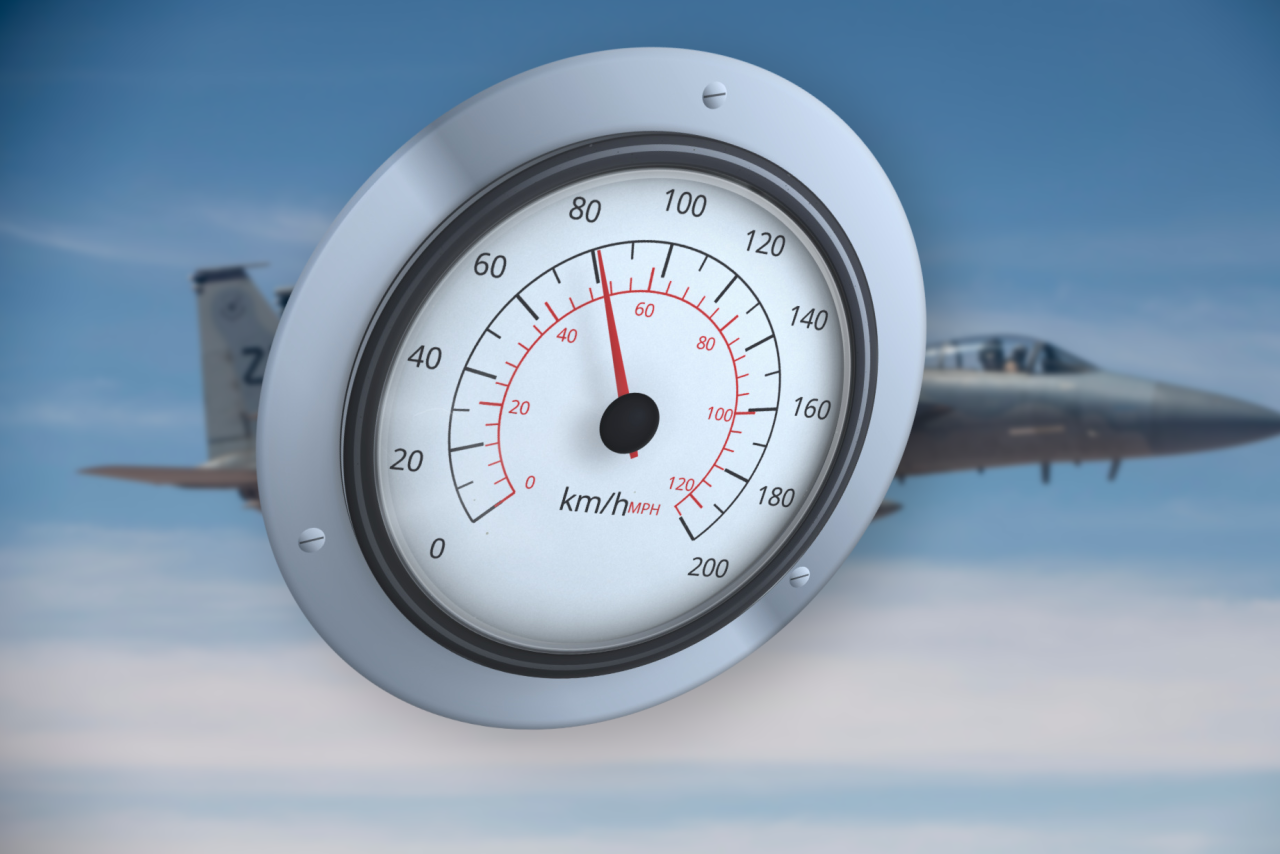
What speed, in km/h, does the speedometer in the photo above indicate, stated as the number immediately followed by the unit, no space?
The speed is 80km/h
